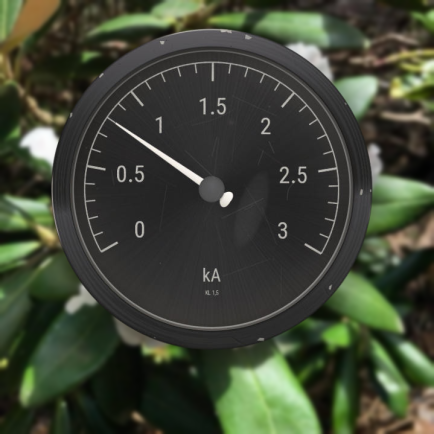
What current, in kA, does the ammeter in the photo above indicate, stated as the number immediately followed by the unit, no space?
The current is 0.8kA
